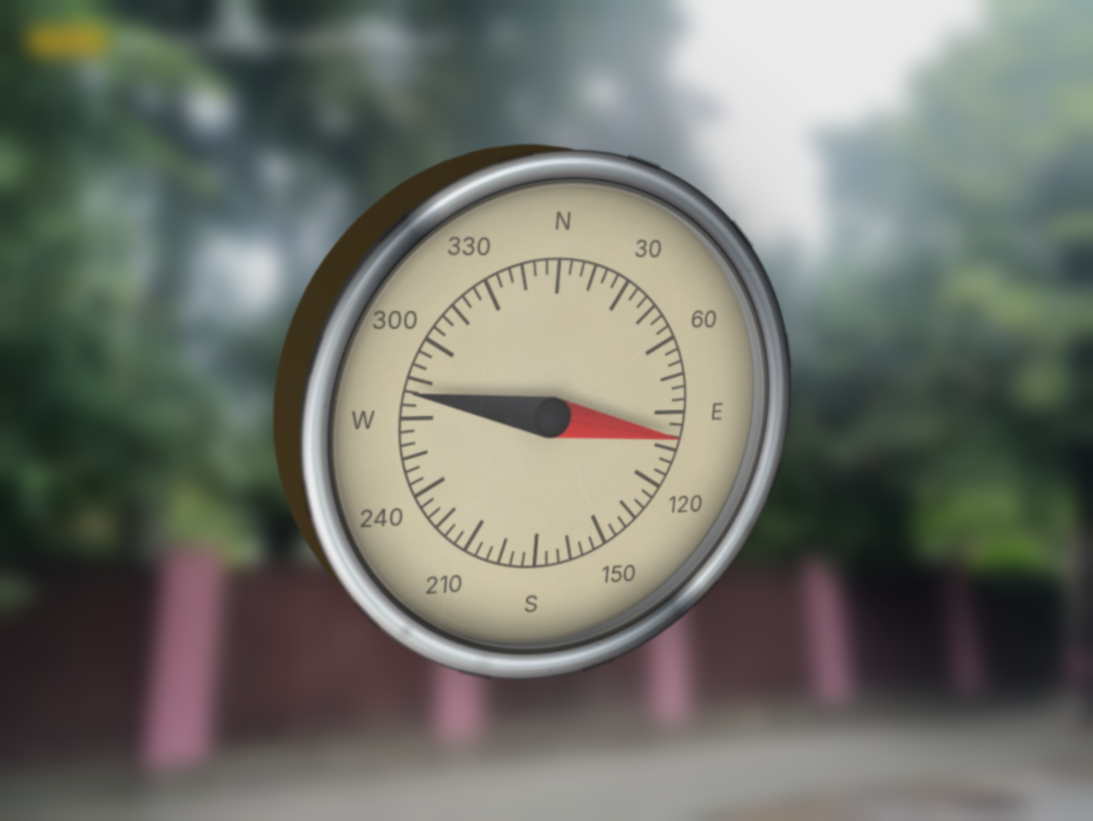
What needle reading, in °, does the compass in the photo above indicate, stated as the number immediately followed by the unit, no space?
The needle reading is 100°
